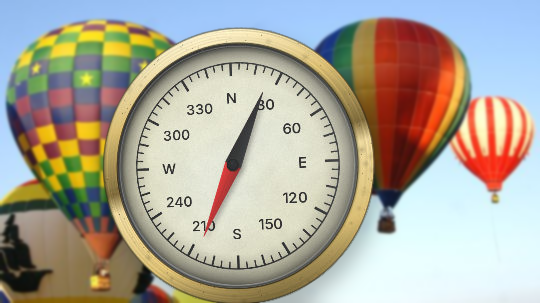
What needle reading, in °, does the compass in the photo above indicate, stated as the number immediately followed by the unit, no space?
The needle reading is 205°
